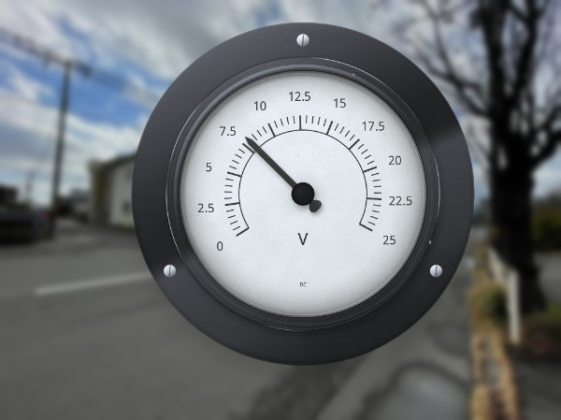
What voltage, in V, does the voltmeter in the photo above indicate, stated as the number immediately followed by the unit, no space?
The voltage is 8V
